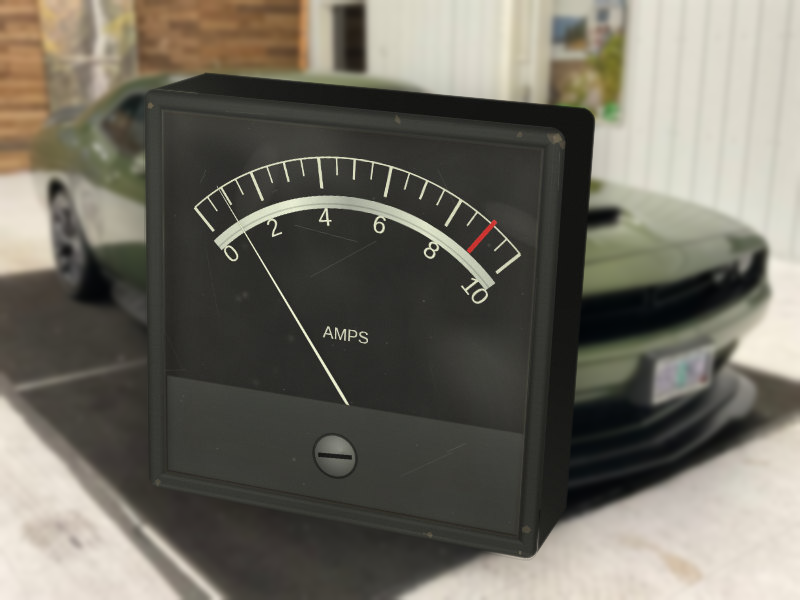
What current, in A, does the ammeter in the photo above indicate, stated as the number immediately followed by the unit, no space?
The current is 1A
